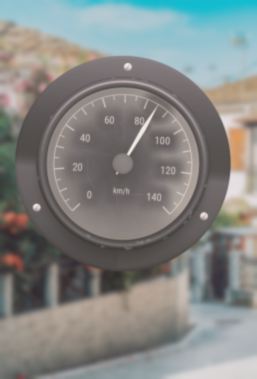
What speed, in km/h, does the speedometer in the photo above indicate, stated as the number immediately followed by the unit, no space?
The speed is 85km/h
